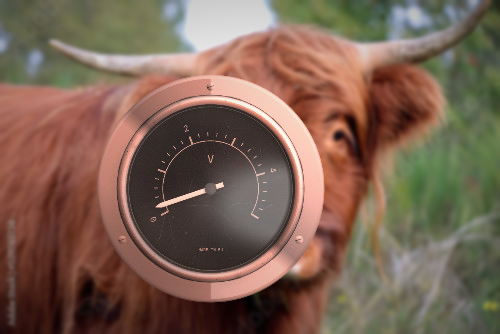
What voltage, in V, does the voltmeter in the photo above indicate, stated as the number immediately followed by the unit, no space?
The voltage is 0.2V
